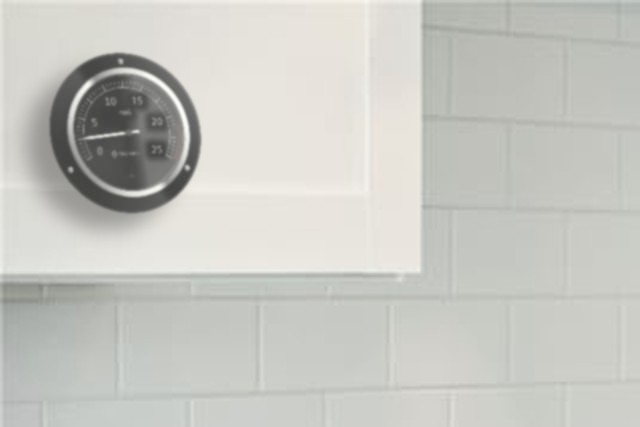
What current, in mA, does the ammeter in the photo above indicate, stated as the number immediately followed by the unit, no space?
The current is 2.5mA
